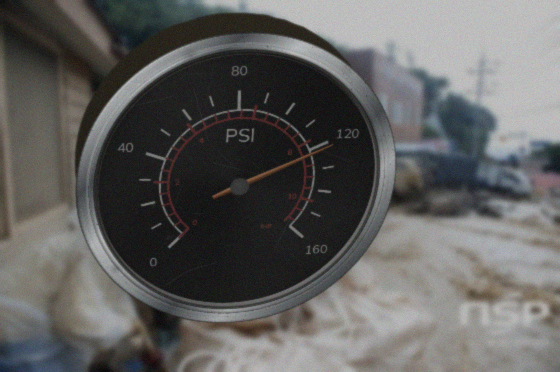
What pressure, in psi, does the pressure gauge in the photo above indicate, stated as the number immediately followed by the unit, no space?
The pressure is 120psi
